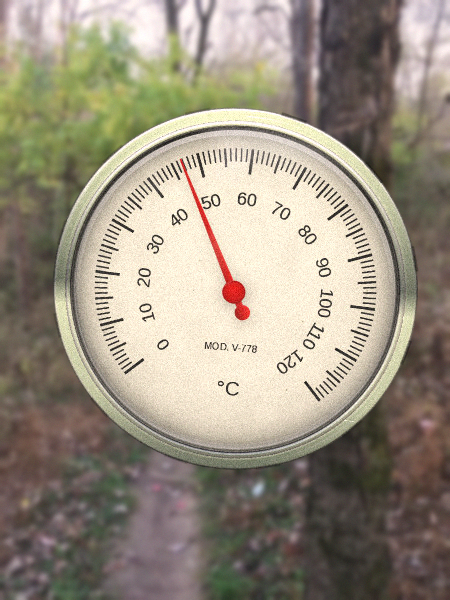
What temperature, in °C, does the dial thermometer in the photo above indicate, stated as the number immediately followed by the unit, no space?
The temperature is 47°C
